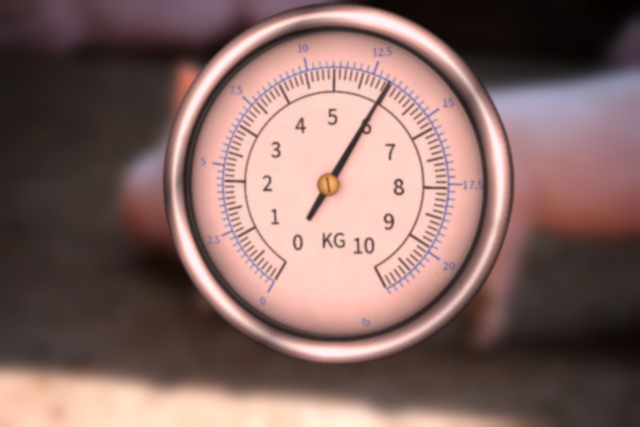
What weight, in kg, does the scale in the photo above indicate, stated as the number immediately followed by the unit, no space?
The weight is 6kg
